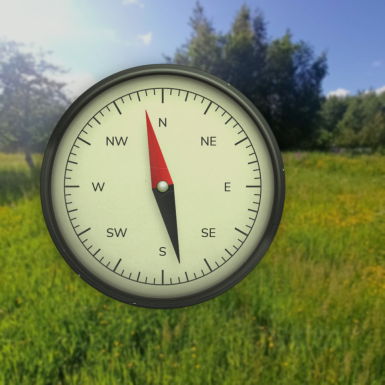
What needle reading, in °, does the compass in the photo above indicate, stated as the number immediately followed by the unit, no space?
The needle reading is 347.5°
